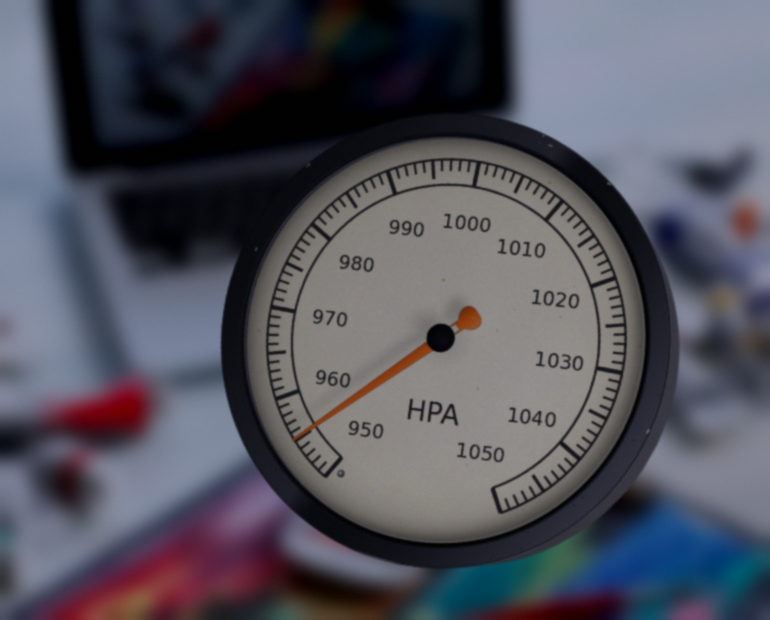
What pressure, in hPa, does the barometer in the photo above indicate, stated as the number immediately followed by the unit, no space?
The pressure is 955hPa
